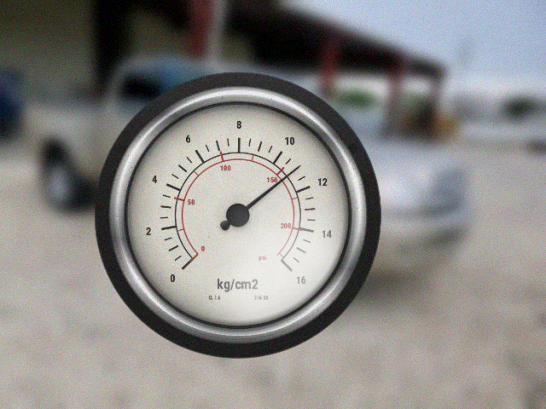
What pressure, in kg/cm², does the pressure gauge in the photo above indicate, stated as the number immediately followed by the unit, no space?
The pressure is 11kg/cm²
